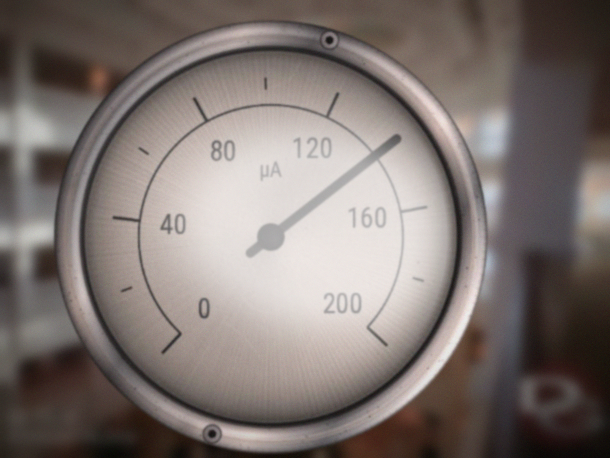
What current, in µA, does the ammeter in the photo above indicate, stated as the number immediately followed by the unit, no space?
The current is 140µA
